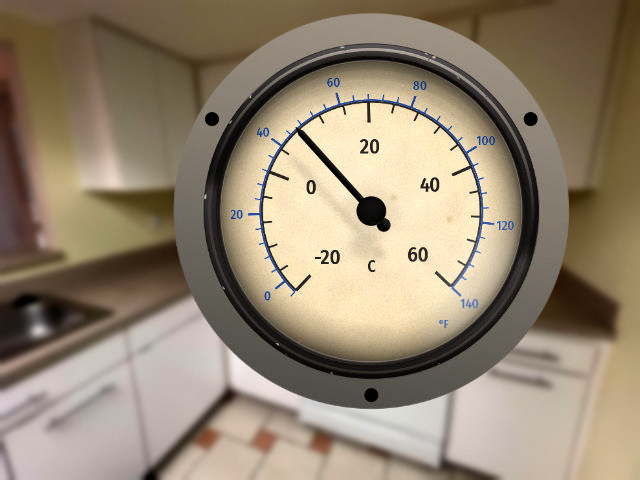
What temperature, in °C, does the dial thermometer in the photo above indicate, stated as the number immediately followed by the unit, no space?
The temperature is 8°C
